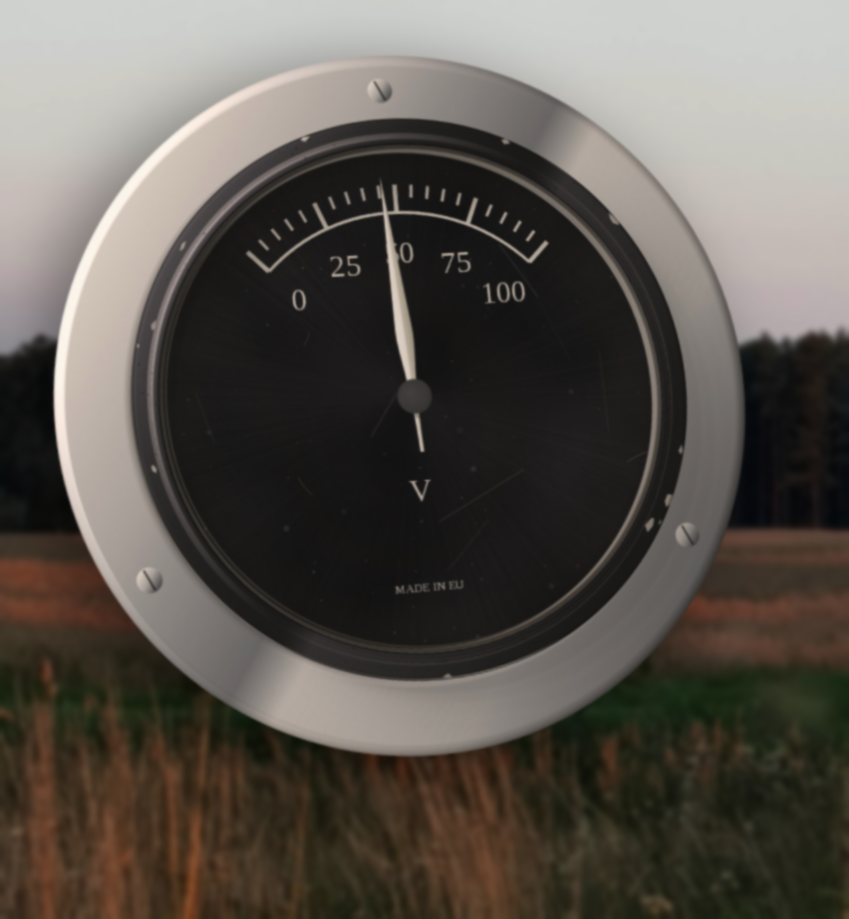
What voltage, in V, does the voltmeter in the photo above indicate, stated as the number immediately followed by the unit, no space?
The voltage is 45V
